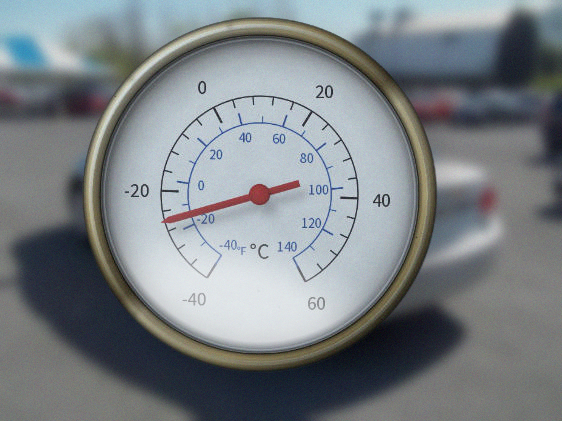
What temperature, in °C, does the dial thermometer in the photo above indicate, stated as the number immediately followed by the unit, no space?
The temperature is -26°C
